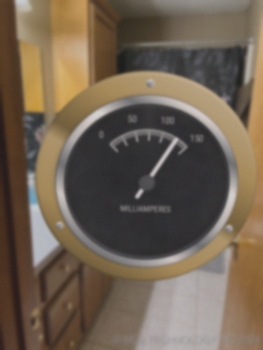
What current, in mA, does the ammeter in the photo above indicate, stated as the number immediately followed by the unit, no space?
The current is 125mA
